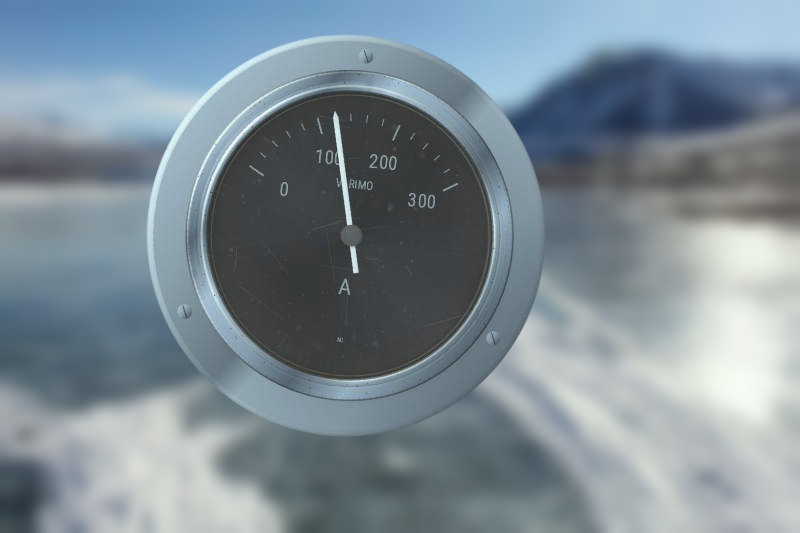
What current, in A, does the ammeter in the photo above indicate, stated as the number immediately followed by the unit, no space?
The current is 120A
